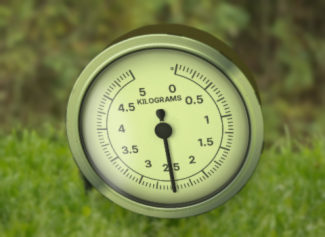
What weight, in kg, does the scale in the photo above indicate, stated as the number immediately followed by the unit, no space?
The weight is 2.5kg
